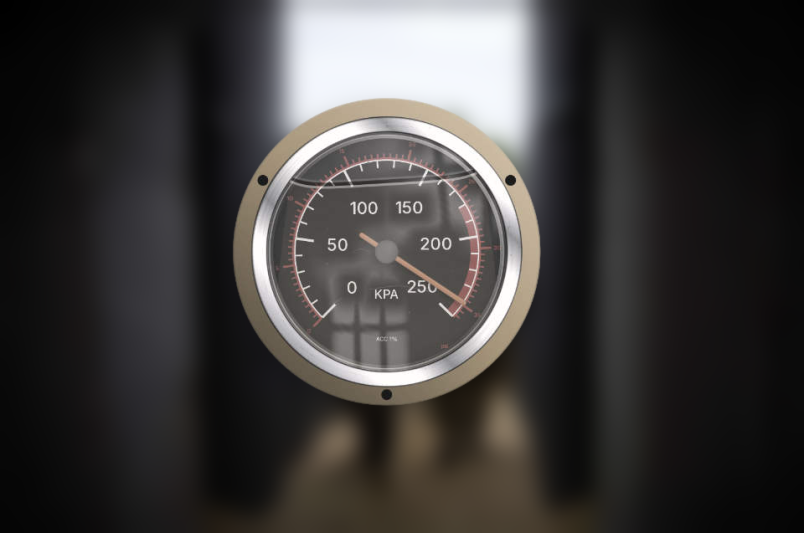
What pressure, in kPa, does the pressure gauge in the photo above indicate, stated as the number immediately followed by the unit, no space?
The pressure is 240kPa
